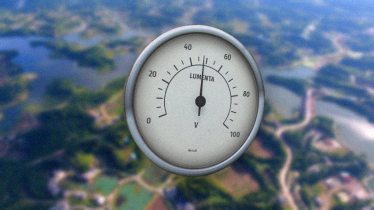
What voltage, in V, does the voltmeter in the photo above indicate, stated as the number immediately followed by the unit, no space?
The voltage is 47.5V
